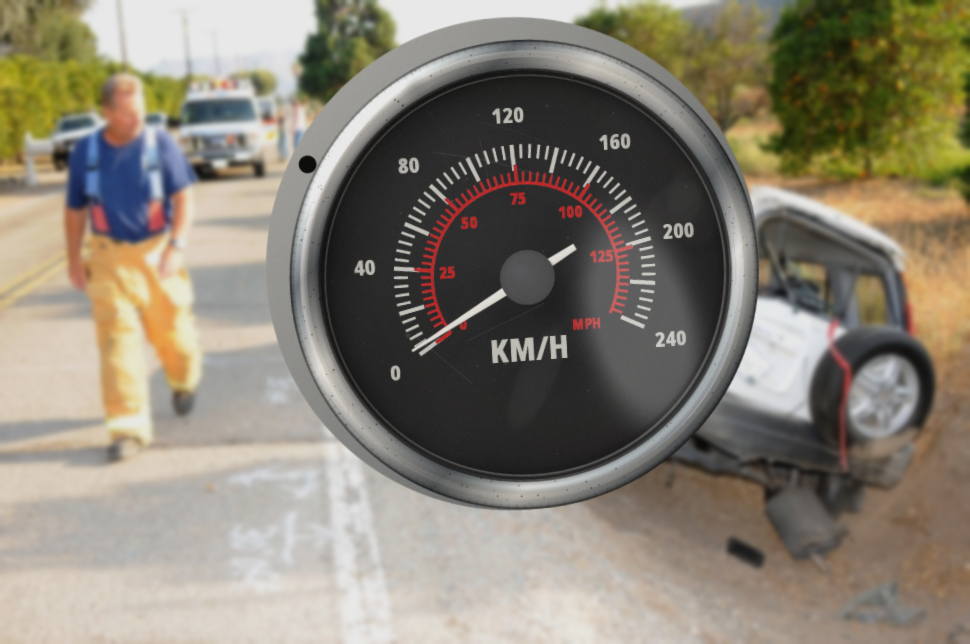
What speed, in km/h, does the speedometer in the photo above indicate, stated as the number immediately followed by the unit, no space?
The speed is 4km/h
